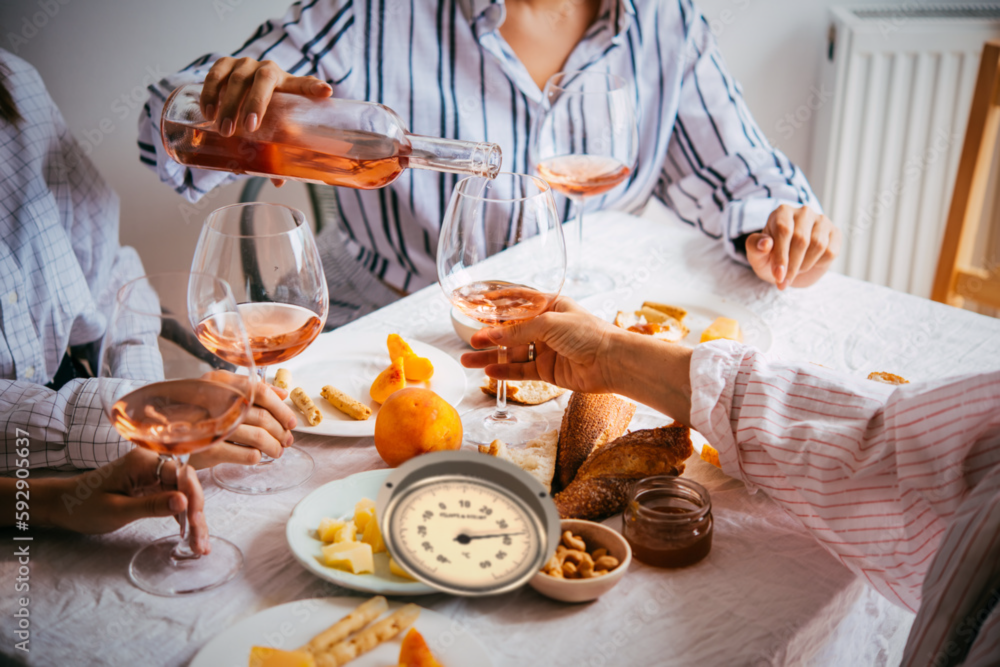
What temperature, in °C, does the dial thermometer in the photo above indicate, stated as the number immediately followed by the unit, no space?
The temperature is 35°C
